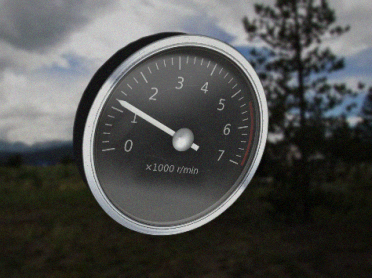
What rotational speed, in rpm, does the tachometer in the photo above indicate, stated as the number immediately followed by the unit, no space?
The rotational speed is 1200rpm
